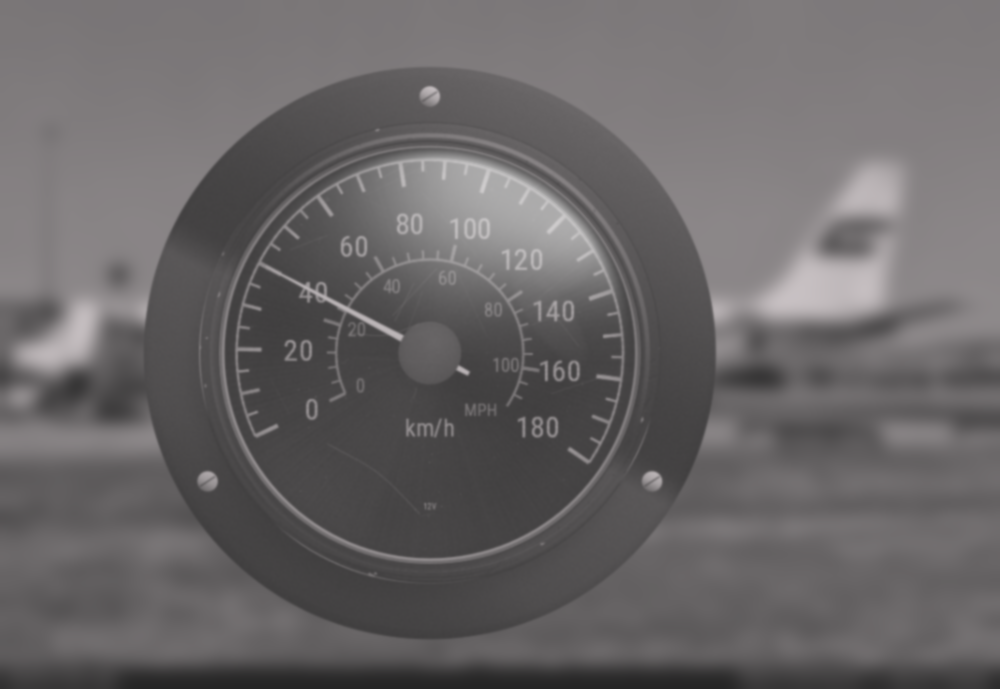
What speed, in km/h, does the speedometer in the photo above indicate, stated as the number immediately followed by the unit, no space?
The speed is 40km/h
